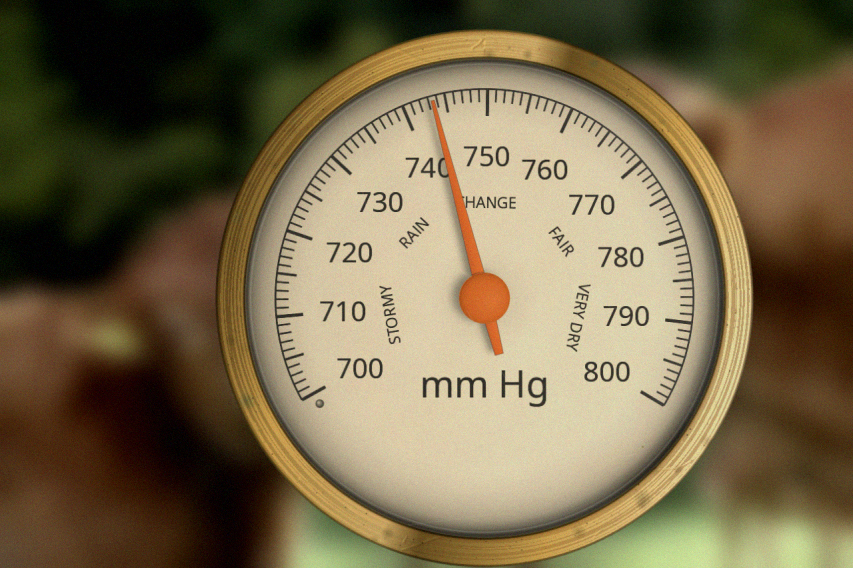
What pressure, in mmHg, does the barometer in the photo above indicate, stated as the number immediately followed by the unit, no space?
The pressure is 743.5mmHg
